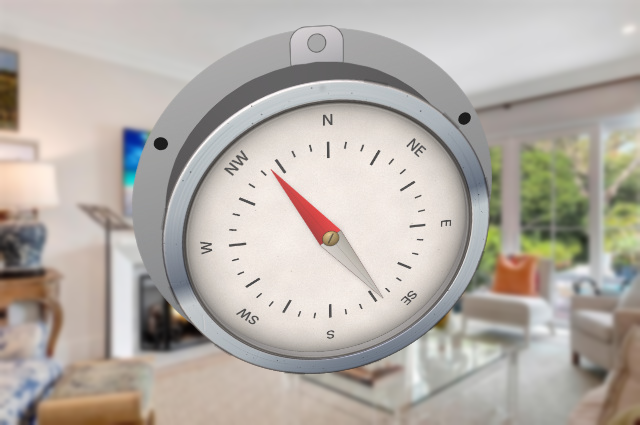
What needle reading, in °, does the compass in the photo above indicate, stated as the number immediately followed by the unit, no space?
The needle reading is 325°
